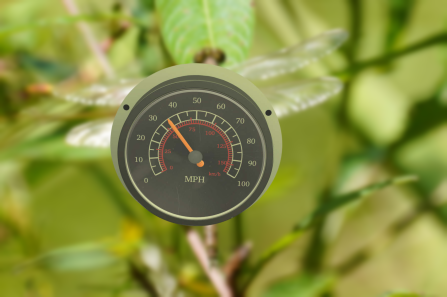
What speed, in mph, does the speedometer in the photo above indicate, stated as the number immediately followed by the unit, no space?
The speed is 35mph
